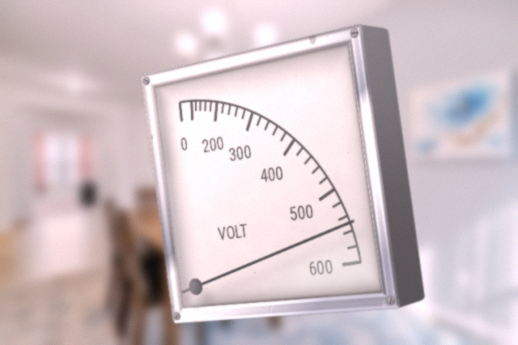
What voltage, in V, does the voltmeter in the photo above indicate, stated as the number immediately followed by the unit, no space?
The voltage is 550V
